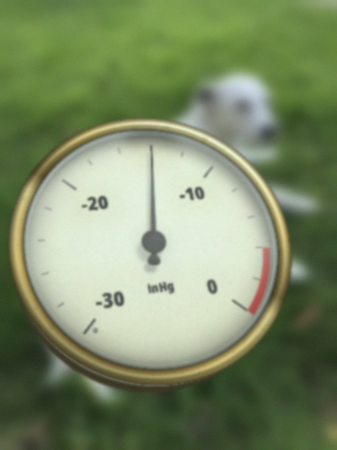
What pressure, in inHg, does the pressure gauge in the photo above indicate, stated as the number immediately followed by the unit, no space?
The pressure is -14inHg
